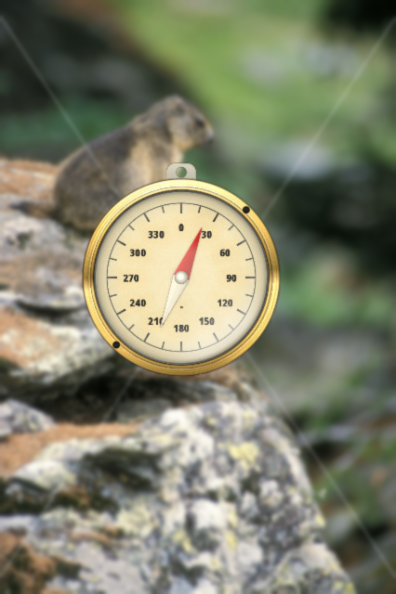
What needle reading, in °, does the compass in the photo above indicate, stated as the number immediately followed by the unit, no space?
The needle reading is 22.5°
